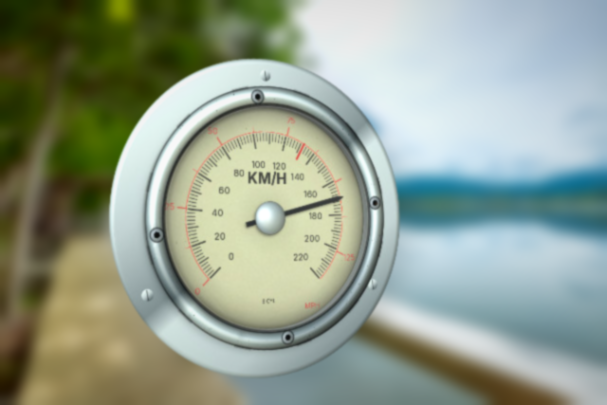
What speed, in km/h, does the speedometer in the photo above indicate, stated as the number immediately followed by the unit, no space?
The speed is 170km/h
